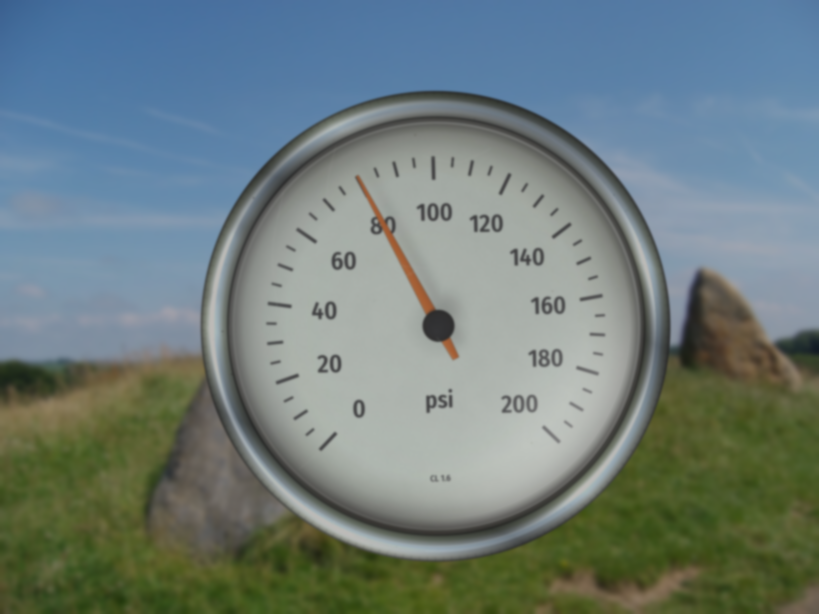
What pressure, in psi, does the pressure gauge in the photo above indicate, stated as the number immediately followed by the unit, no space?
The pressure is 80psi
